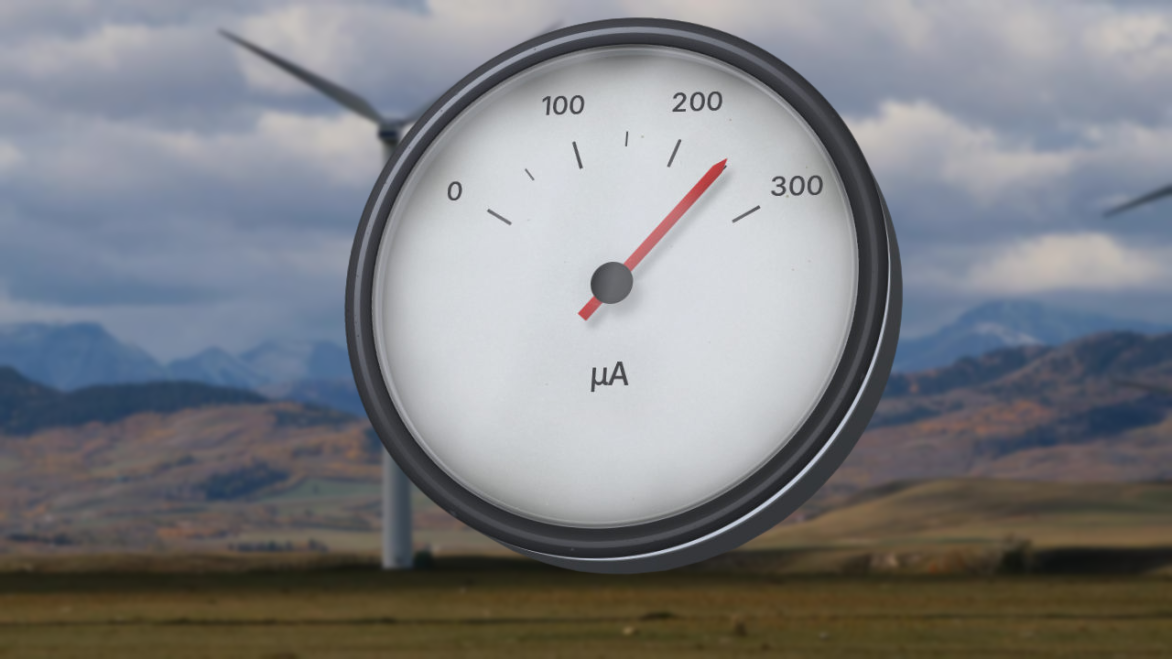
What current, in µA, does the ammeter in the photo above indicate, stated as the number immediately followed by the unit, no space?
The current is 250µA
